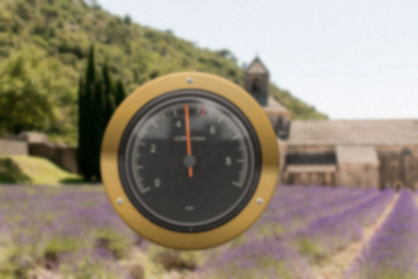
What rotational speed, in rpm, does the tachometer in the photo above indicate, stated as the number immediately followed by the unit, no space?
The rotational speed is 4500rpm
